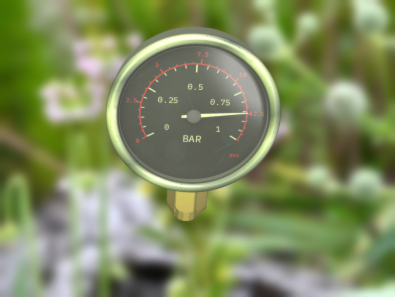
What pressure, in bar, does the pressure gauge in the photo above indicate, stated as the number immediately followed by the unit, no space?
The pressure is 0.85bar
